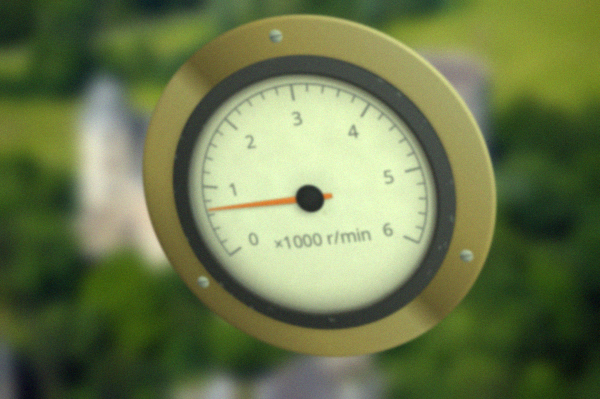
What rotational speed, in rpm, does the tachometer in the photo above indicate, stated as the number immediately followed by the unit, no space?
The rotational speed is 700rpm
